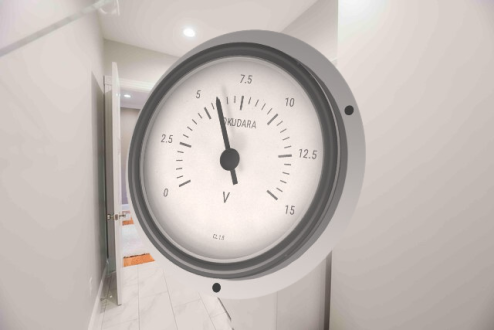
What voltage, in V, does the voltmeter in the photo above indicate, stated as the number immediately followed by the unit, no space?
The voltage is 6V
